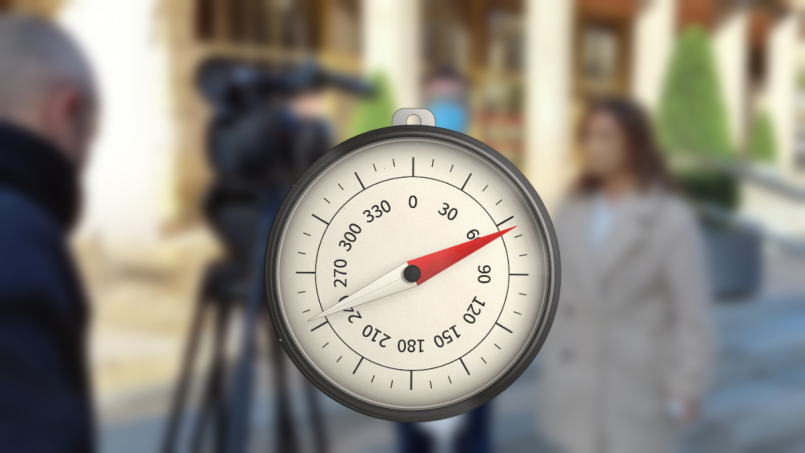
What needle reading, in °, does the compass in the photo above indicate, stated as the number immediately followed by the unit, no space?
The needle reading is 65°
